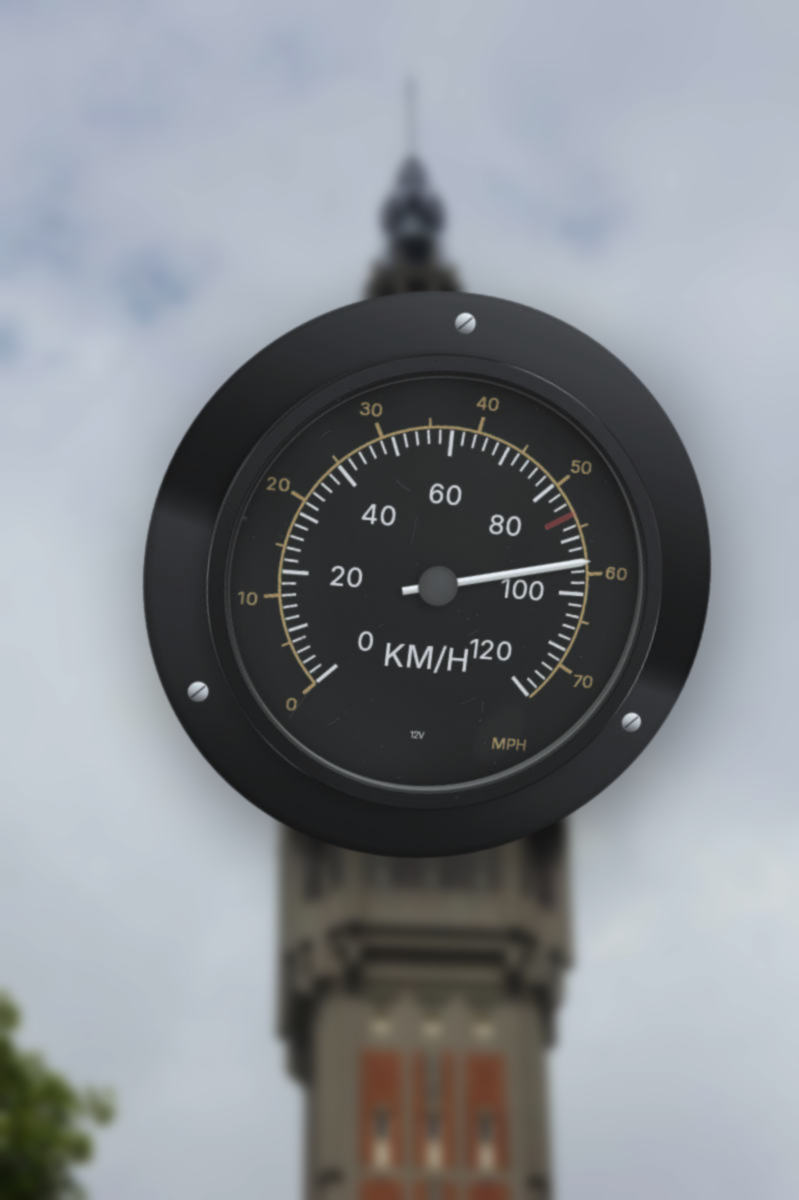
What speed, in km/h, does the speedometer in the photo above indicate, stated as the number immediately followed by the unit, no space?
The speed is 94km/h
